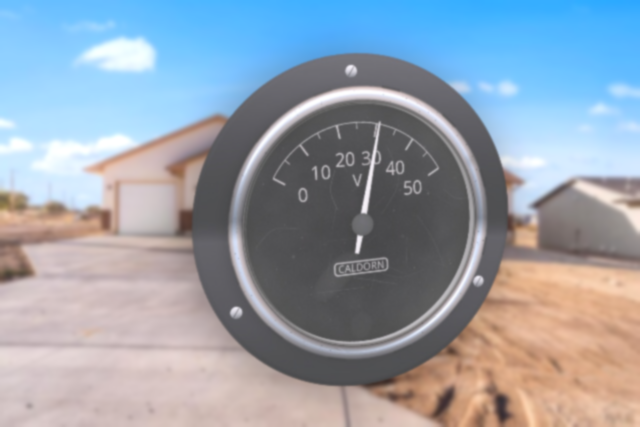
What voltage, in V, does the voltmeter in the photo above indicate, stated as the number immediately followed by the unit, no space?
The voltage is 30V
